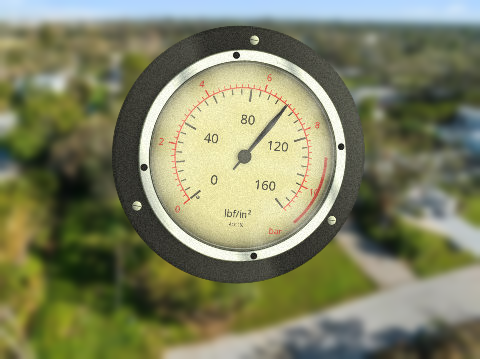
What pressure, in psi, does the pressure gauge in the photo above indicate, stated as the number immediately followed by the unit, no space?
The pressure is 100psi
